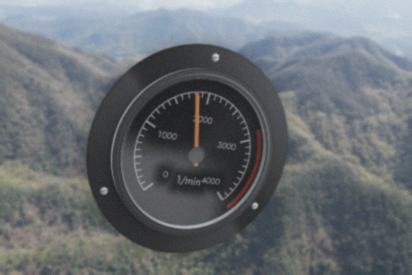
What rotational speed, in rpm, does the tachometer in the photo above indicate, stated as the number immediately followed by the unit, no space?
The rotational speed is 1800rpm
